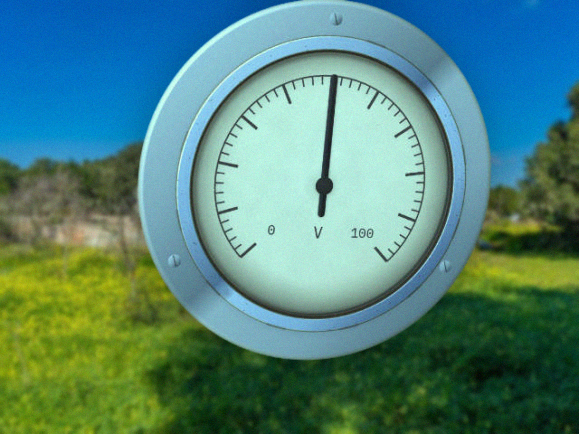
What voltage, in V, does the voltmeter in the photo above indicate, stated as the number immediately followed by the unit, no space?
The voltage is 50V
